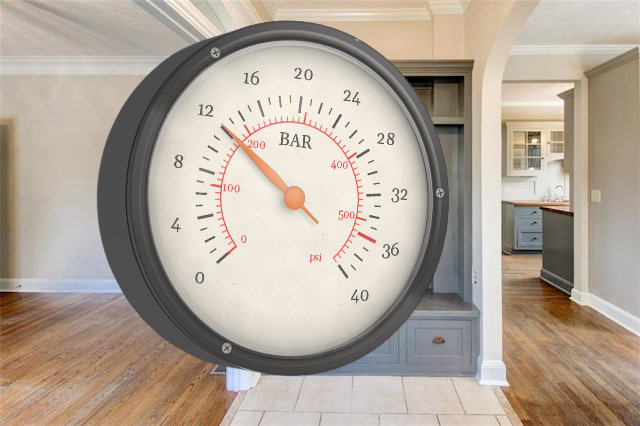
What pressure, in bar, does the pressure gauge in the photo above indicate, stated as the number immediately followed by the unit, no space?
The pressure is 12bar
